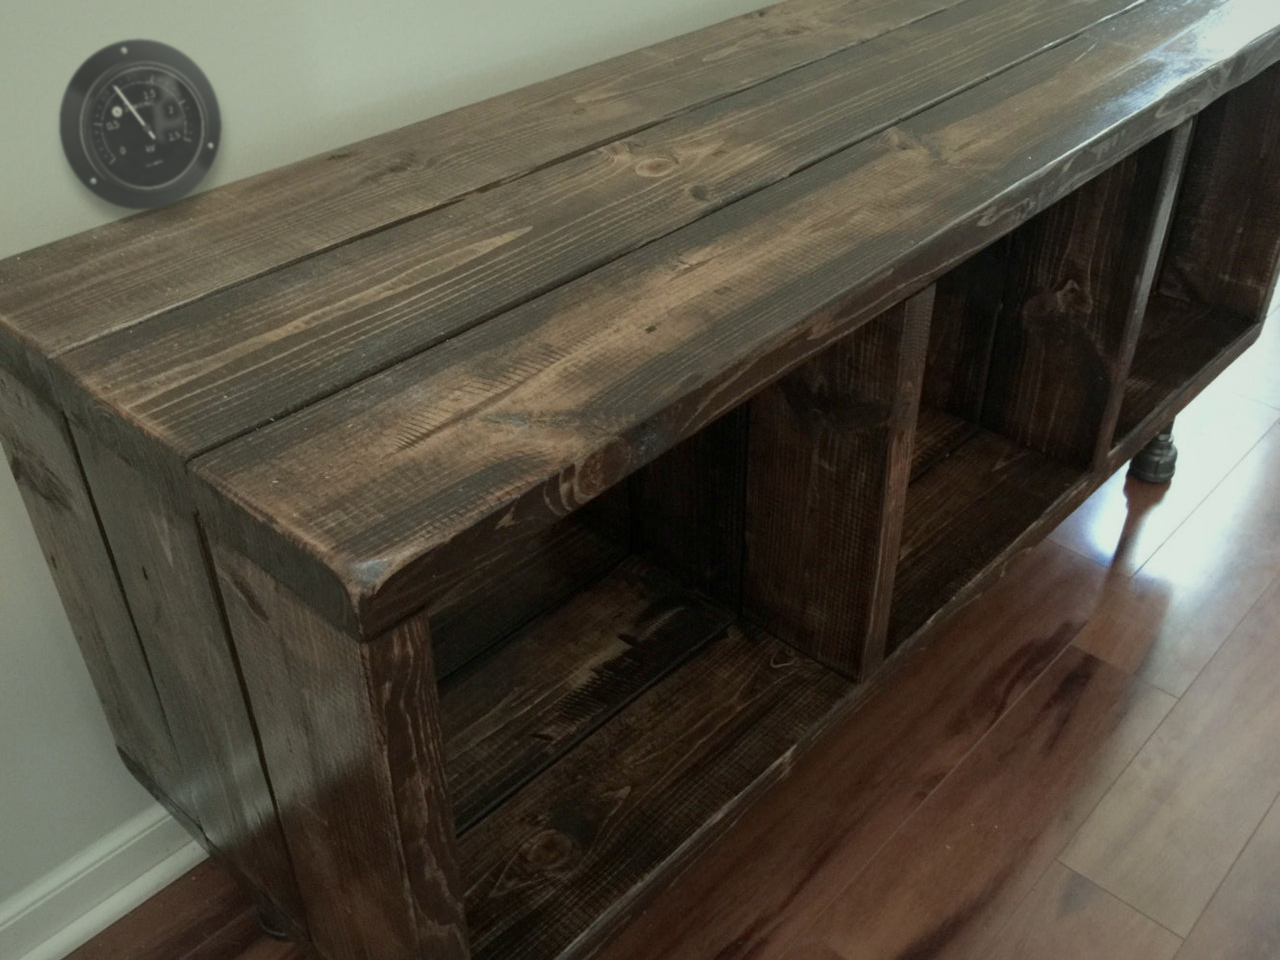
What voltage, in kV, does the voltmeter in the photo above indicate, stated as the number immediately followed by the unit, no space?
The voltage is 1kV
